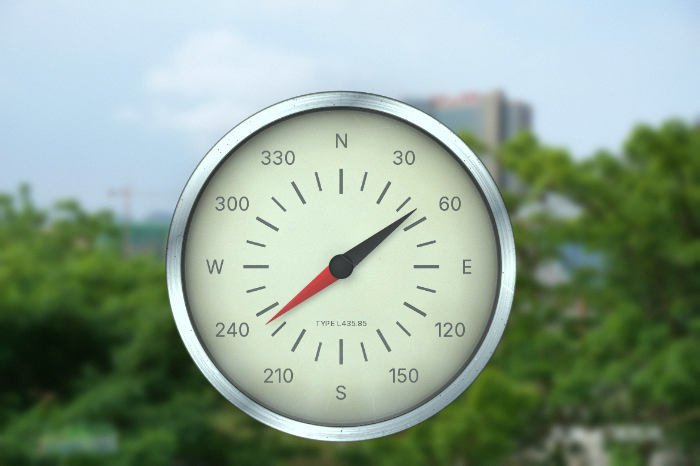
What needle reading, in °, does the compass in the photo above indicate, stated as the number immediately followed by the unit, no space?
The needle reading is 232.5°
